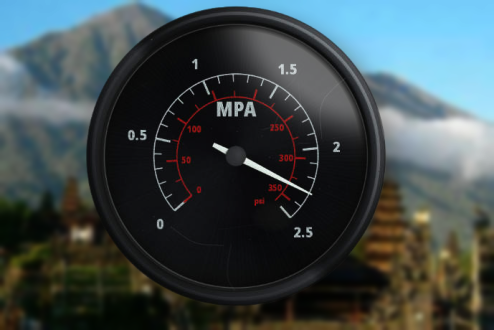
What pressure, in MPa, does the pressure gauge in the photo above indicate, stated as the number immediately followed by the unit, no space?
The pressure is 2.3MPa
